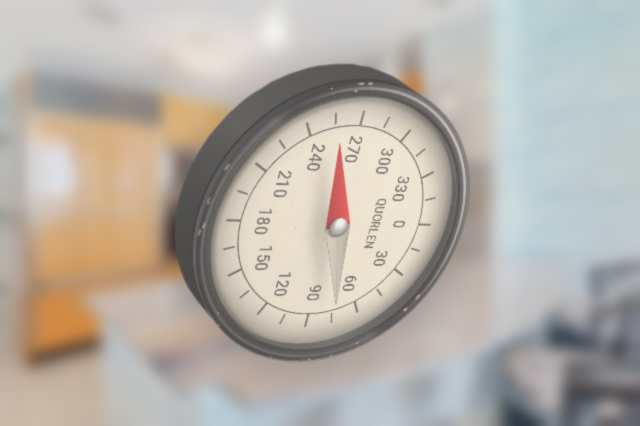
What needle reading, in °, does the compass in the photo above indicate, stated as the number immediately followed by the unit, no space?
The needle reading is 255°
